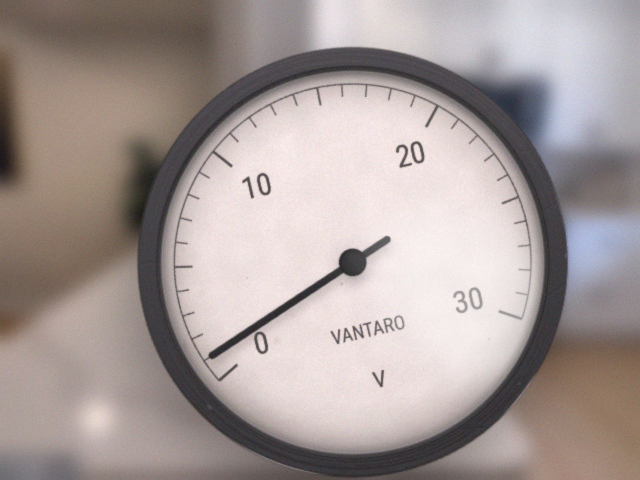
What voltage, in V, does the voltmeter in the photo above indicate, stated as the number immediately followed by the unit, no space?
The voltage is 1V
